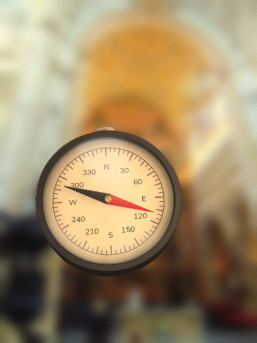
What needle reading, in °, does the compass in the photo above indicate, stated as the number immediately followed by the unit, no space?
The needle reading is 110°
